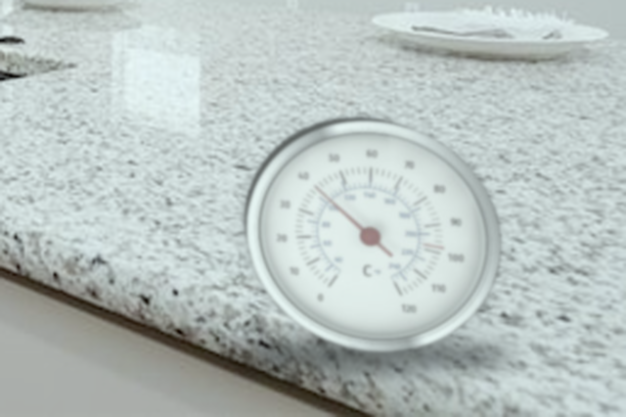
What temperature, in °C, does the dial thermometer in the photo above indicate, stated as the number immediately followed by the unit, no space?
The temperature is 40°C
